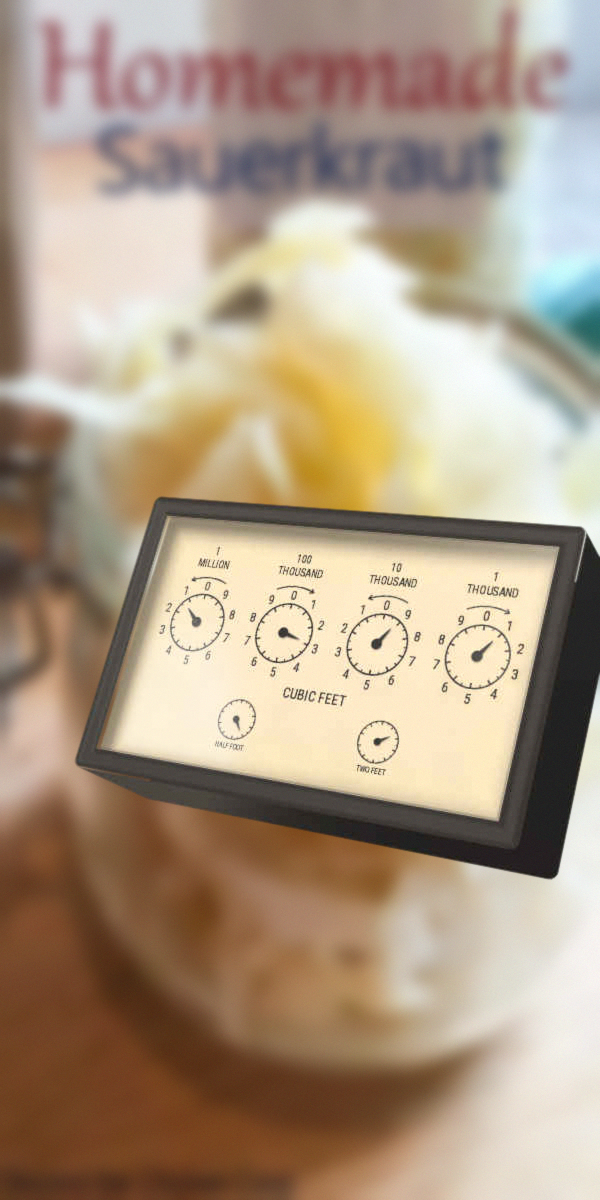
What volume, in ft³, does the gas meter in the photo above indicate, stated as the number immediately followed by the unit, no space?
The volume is 129100ft³
